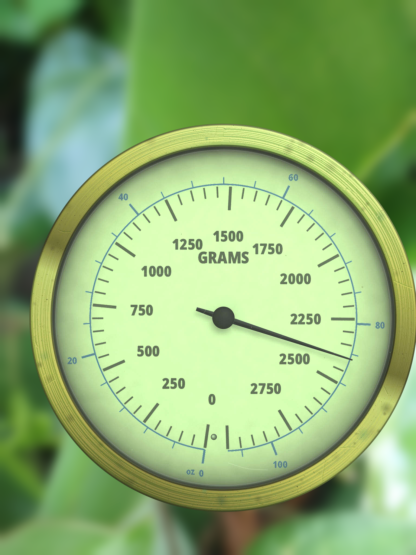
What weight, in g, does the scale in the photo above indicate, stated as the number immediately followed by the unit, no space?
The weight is 2400g
